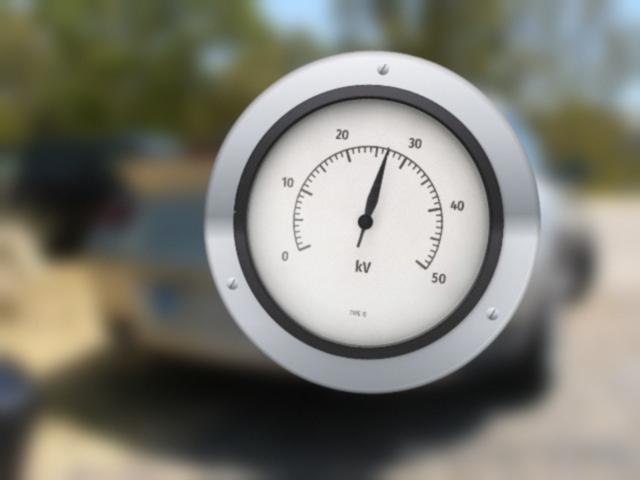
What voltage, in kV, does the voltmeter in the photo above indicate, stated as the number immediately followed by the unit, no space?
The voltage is 27kV
